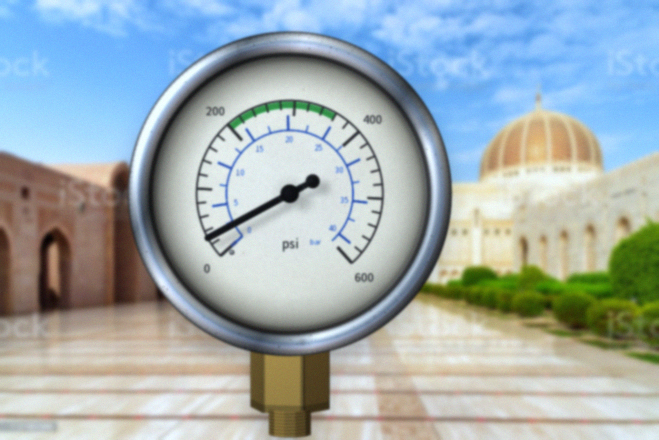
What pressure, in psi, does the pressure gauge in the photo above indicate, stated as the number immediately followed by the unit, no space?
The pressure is 30psi
